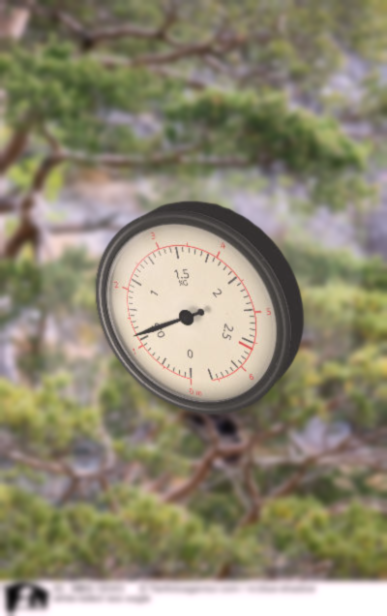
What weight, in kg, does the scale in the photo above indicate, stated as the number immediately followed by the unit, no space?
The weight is 0.55kg
